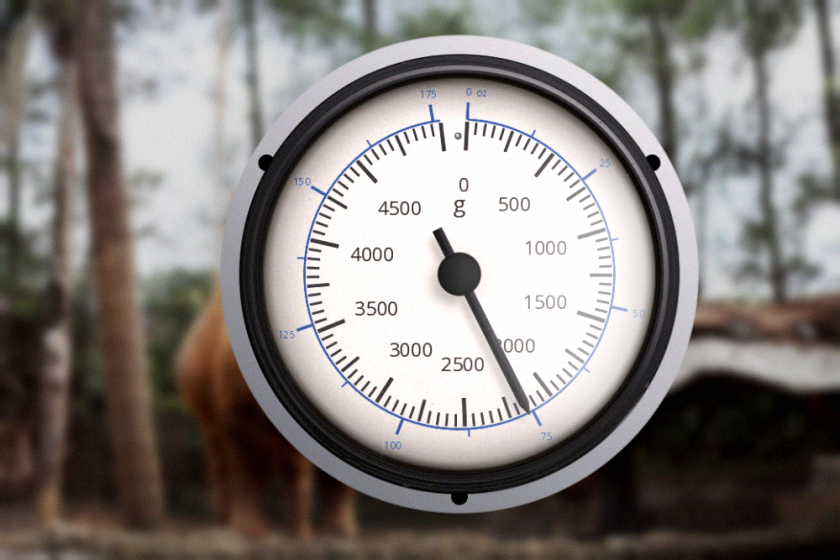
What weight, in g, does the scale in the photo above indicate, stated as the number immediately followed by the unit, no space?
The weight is 2150g
